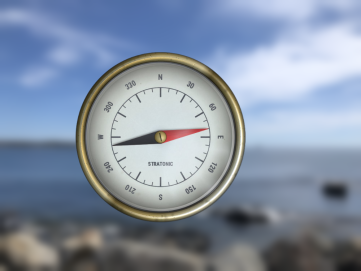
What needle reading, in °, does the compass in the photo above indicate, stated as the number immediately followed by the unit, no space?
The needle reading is 80°
